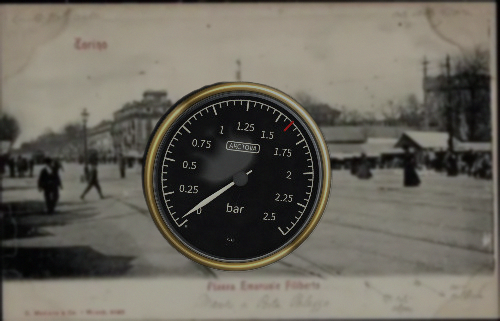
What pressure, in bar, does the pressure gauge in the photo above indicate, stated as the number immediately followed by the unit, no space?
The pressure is 0.05bar
